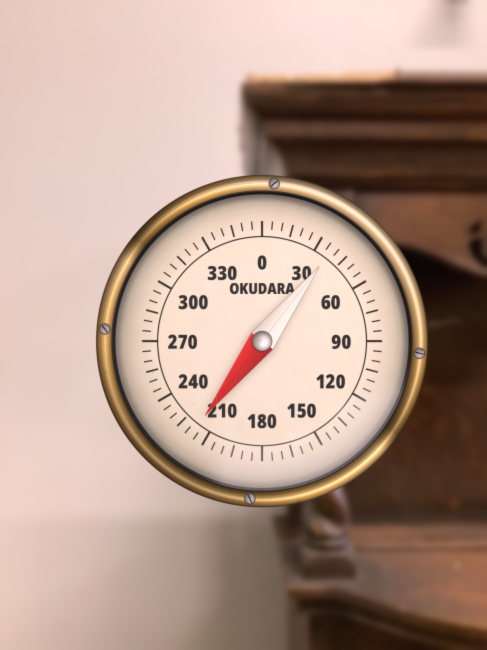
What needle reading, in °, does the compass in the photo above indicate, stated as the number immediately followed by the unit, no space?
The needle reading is 217.5°
